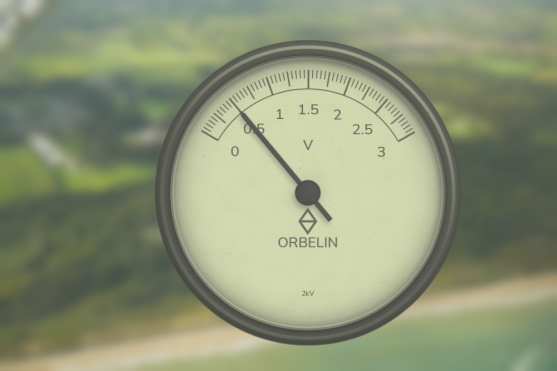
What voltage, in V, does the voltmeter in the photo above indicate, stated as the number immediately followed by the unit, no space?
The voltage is 0.5V
